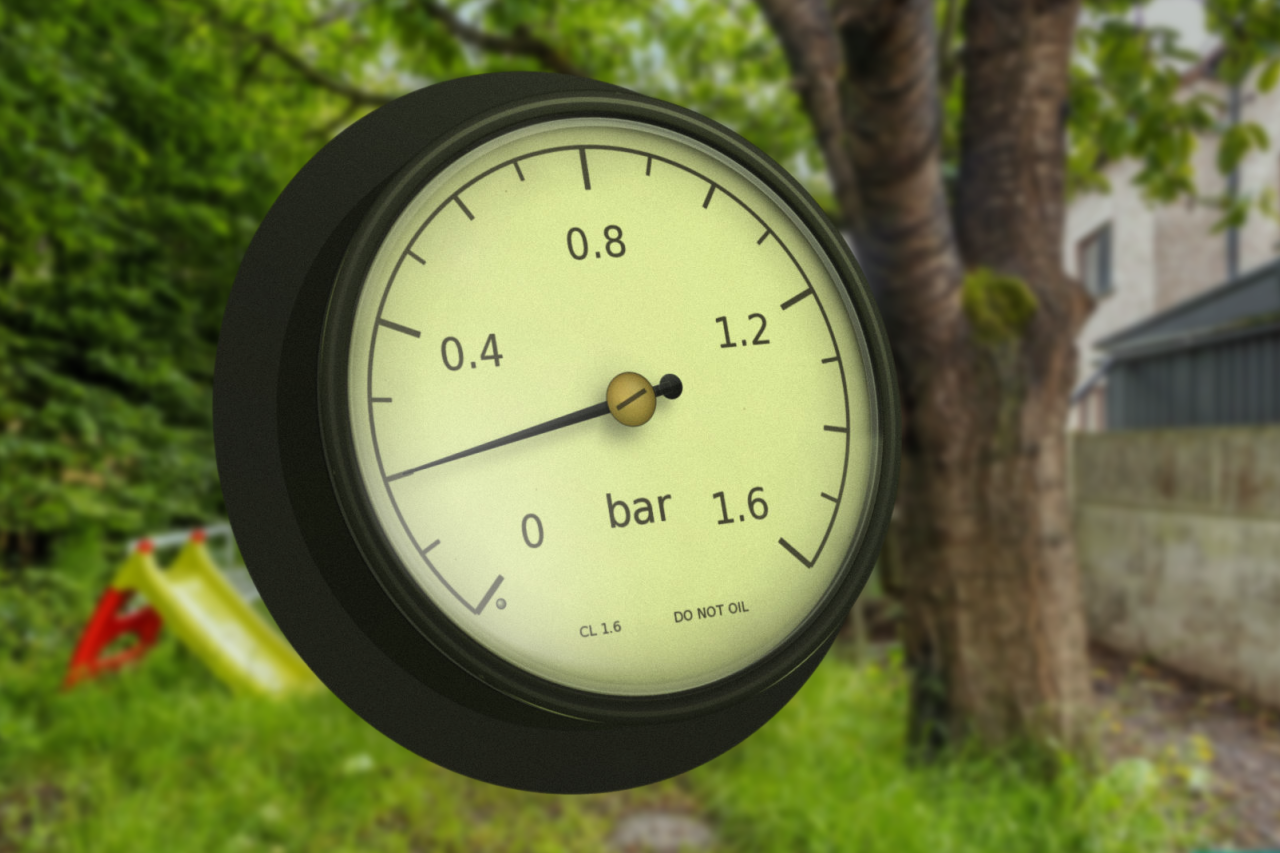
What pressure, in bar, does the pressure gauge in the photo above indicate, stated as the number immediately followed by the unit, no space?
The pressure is 0.2bar
